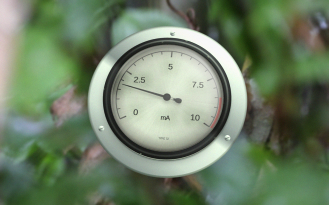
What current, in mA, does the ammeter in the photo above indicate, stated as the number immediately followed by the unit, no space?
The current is 1.75mA
